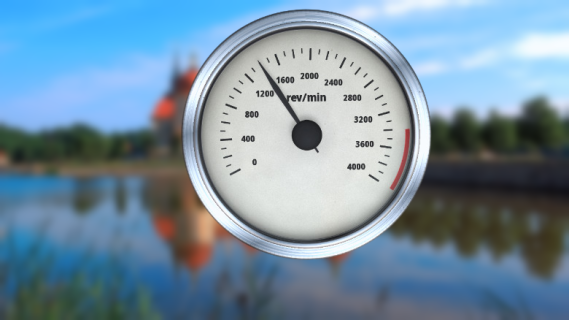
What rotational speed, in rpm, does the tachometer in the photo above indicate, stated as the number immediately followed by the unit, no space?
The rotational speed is 1400rpm
